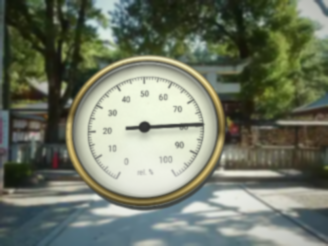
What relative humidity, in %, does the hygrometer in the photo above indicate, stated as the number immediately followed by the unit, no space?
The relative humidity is 80%
